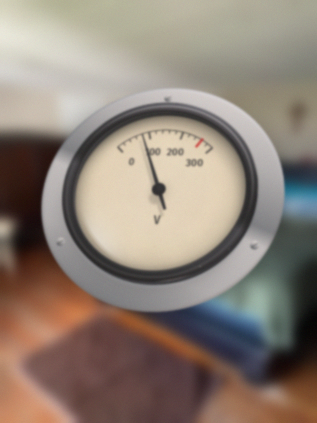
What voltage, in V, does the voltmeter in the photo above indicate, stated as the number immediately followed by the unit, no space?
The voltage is 80V
